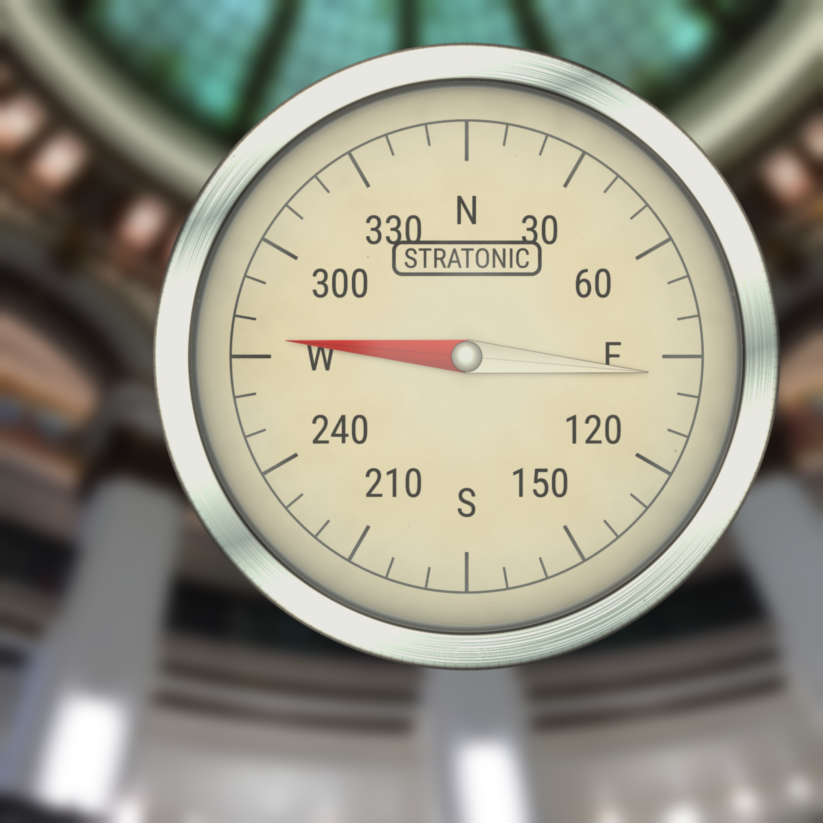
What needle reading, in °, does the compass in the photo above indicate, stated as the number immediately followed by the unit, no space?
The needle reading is 275°
